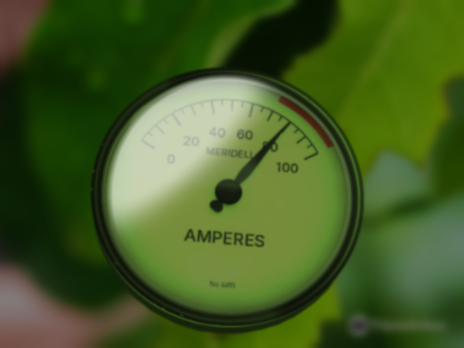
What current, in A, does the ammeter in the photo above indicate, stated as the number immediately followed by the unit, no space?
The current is 80A
